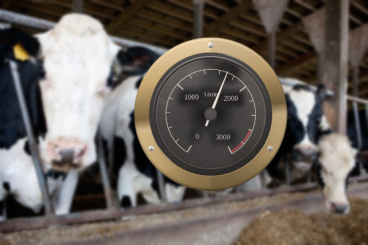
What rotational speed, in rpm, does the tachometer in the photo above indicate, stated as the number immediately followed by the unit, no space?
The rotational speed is 1700rpm
